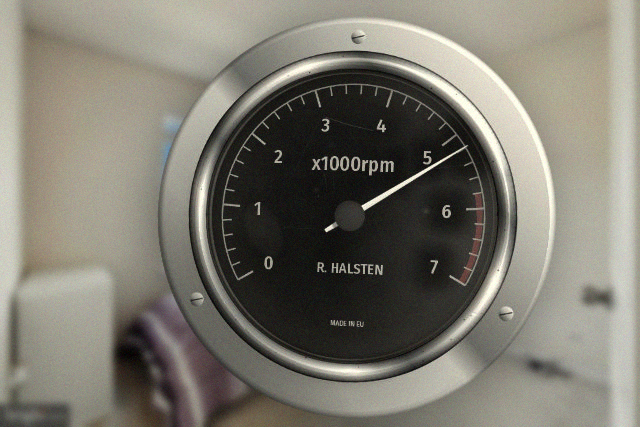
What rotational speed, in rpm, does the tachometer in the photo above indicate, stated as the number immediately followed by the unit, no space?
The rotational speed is 5200rpm
